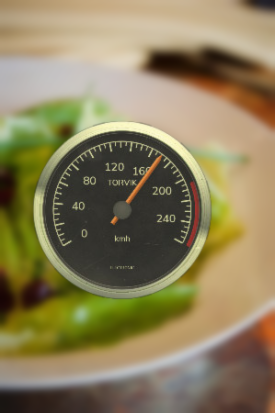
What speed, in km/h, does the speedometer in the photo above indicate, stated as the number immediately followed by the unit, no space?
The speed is 170km/h
